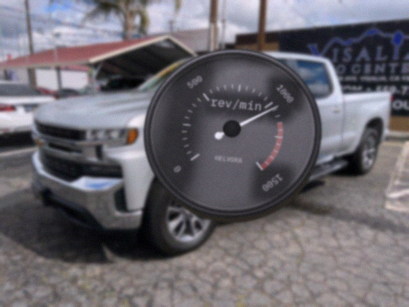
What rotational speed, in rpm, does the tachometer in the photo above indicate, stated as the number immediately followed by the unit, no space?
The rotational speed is 1050rpm
